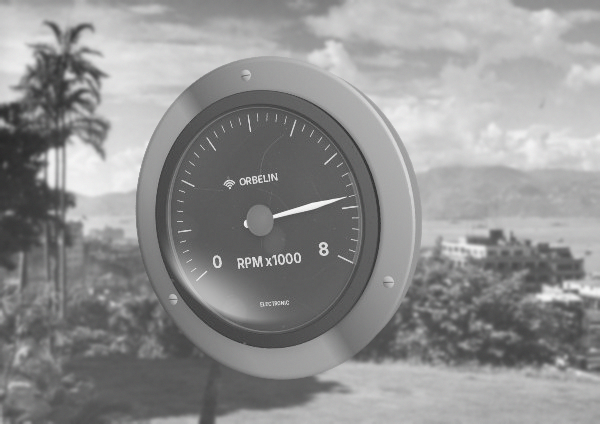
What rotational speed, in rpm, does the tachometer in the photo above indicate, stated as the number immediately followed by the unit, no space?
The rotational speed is 6800rpm
